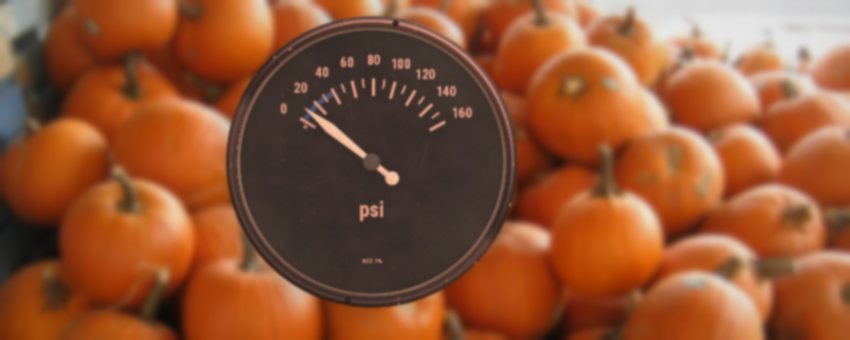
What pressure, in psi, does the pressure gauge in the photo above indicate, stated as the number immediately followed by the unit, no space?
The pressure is 10psi
